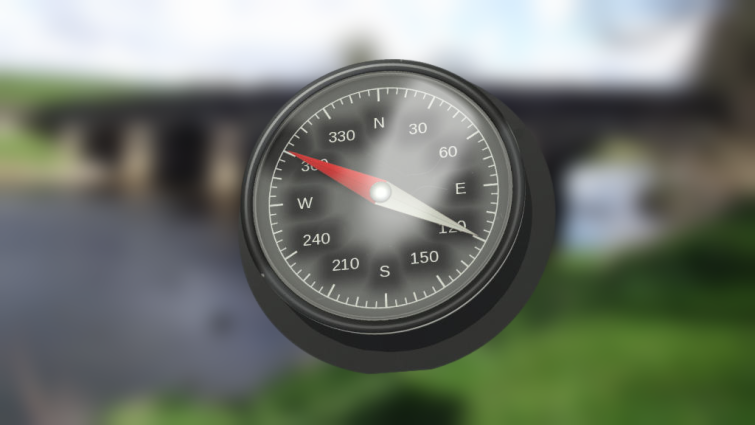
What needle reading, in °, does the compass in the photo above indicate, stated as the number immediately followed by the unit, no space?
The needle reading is 300°
